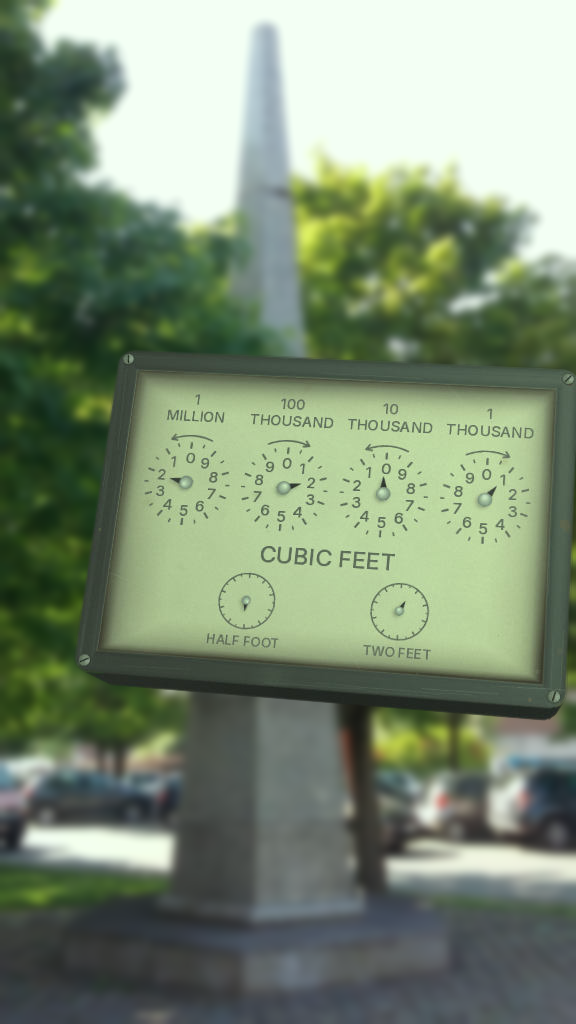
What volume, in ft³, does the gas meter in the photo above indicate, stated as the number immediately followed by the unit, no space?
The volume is 220100ft³
